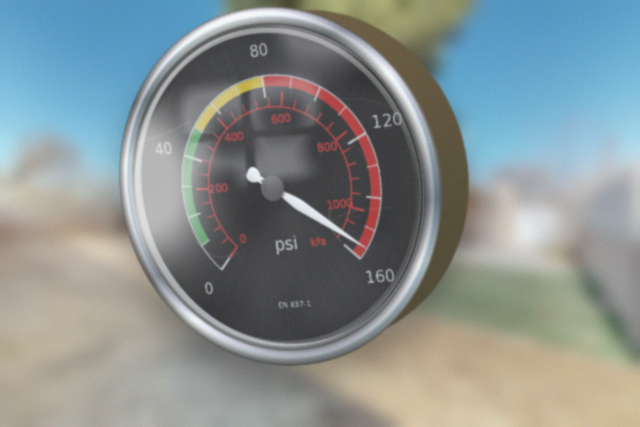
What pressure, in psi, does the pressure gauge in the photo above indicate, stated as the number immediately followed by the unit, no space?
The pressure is 155psi
